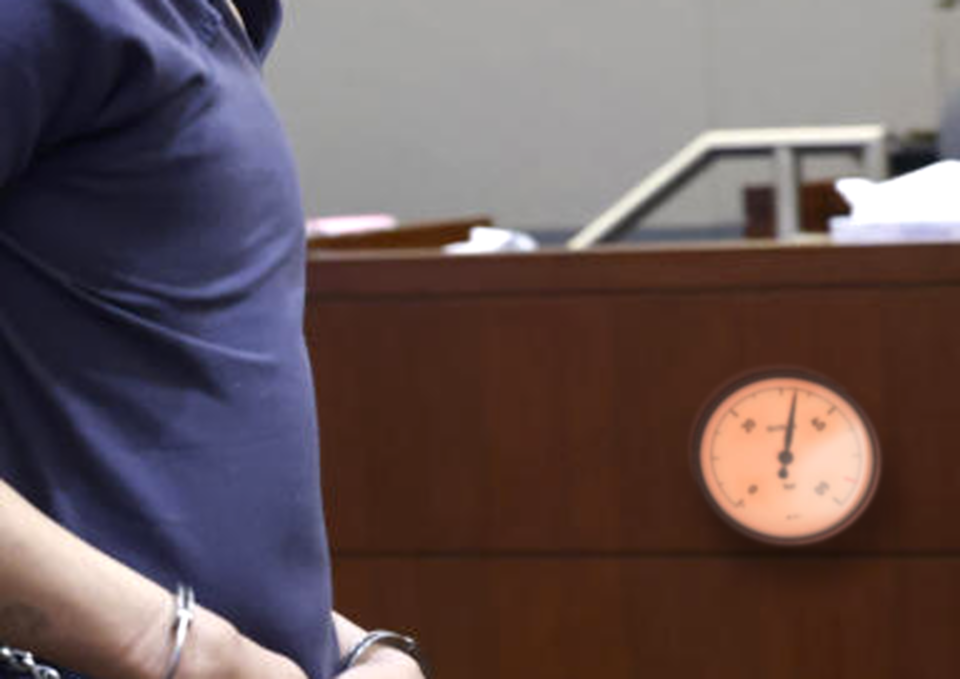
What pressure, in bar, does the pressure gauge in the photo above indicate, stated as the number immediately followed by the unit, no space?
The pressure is 32.5bar
